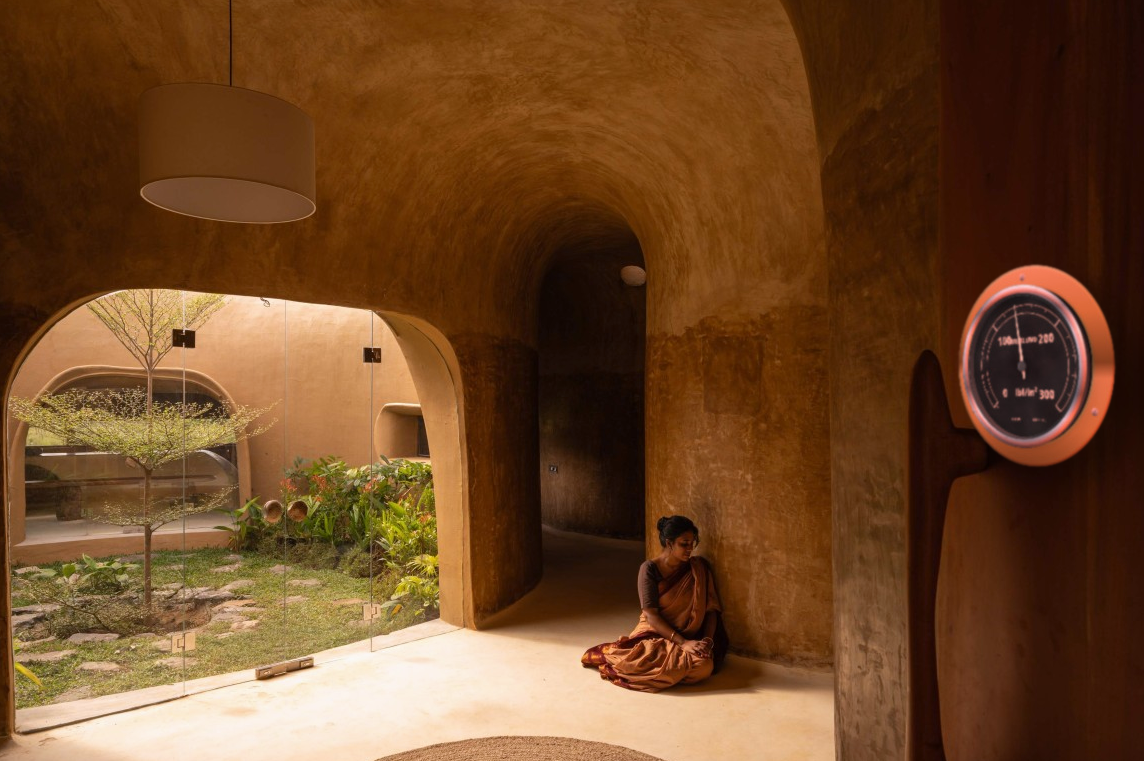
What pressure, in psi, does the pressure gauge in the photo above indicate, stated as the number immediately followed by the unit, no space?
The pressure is 140psi
